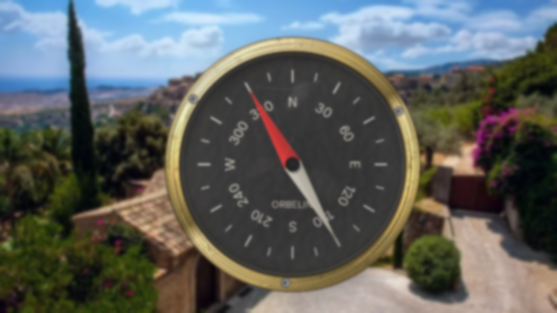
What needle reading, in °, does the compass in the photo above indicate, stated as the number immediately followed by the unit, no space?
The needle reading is 330°
